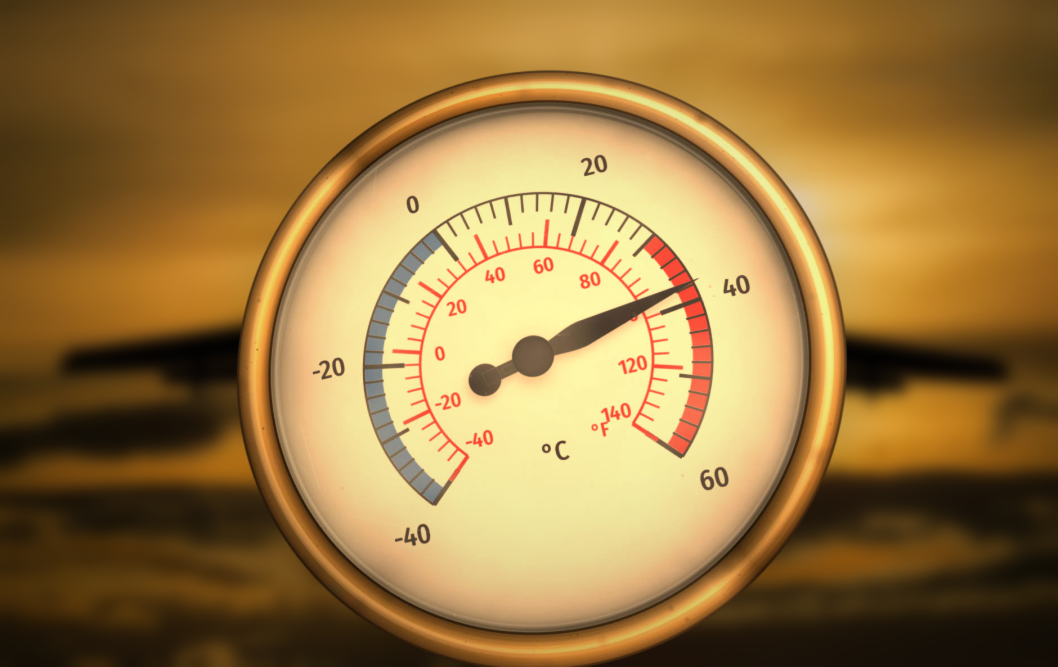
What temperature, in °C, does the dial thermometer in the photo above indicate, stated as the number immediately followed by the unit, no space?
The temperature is 38°C
